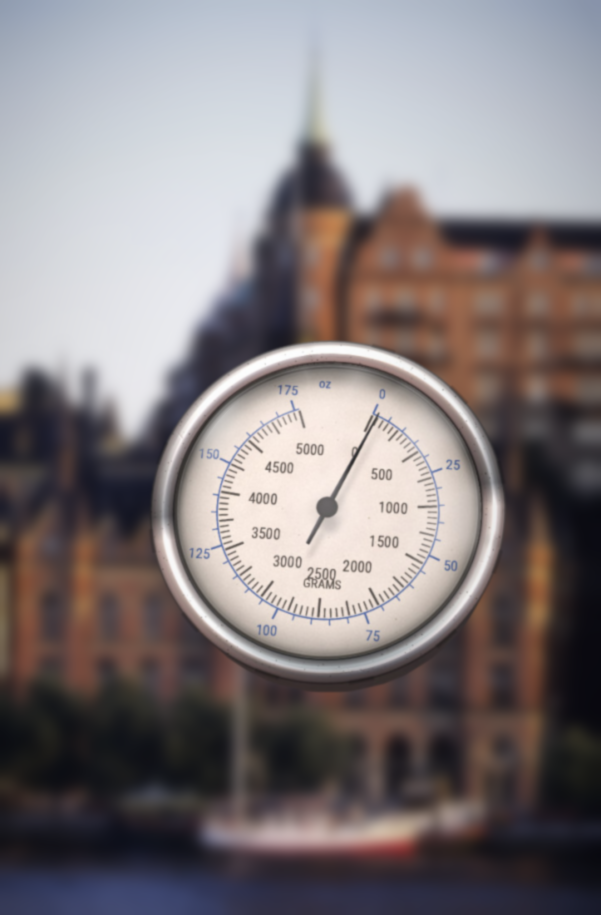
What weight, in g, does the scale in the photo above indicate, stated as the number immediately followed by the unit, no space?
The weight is 50g
